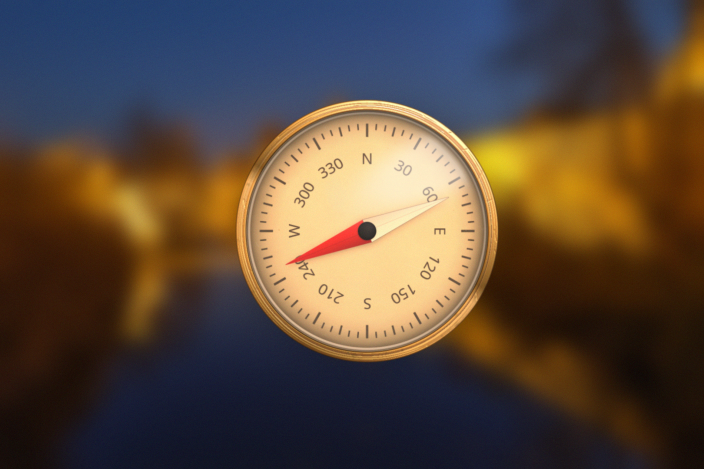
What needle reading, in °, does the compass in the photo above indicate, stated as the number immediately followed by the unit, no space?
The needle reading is 247.5°
